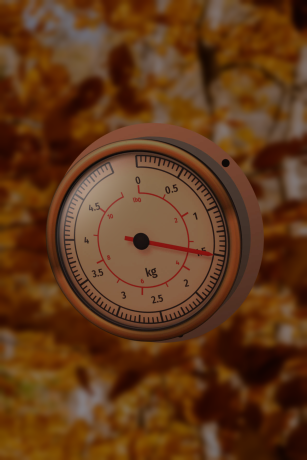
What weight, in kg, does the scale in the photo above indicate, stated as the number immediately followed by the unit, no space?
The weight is 1.5kg
